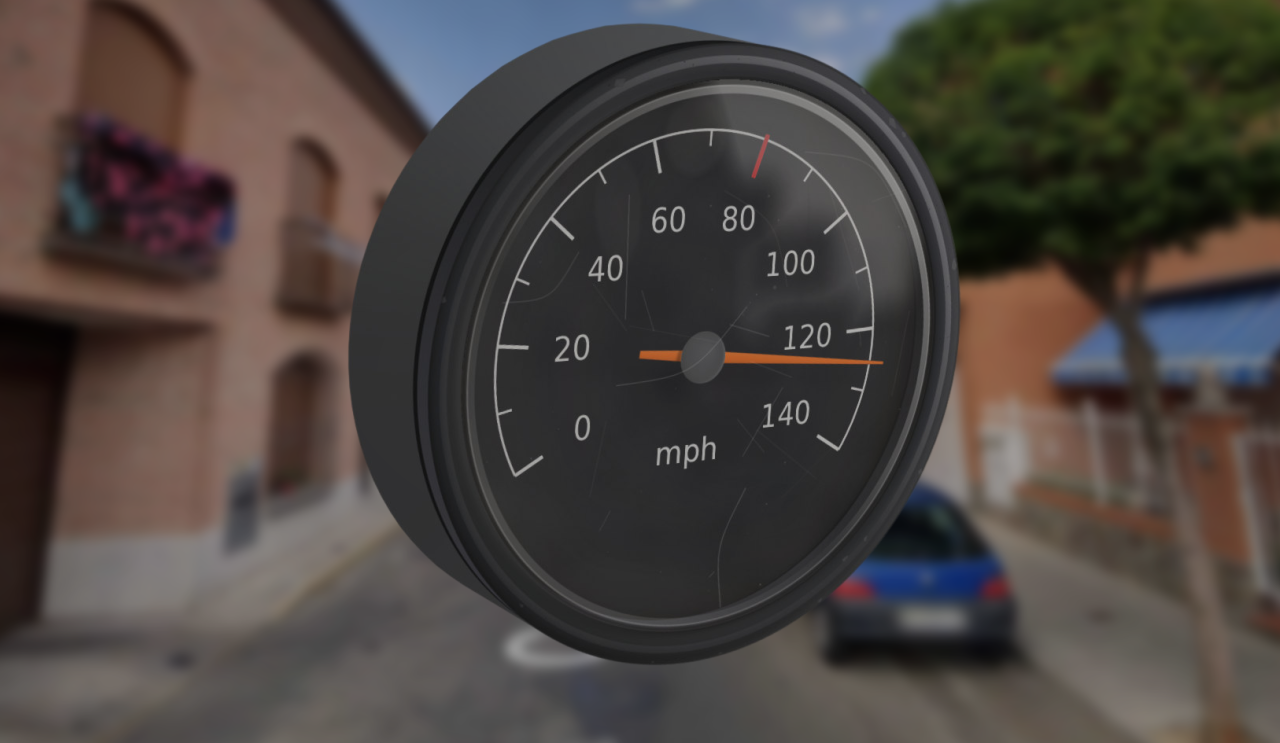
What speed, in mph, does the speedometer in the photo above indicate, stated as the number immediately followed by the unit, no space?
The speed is 125mph
